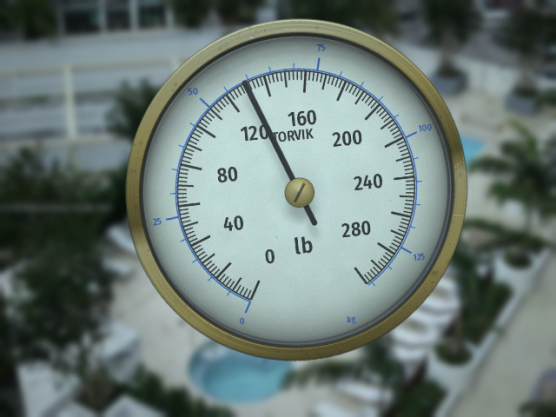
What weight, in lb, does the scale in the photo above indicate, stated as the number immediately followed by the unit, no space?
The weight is 130lb
